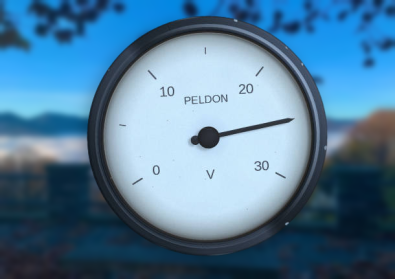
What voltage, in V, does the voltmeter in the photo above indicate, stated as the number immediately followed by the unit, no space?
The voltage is 25V
